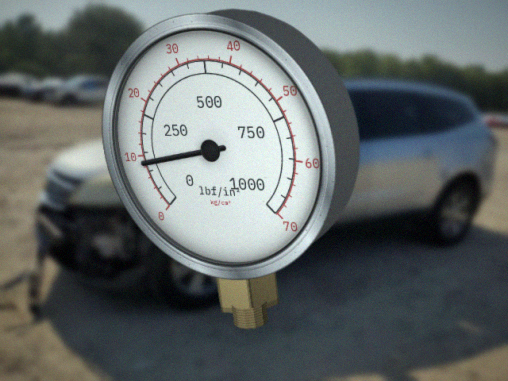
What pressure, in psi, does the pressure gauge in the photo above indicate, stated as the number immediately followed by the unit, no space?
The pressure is 125psi
